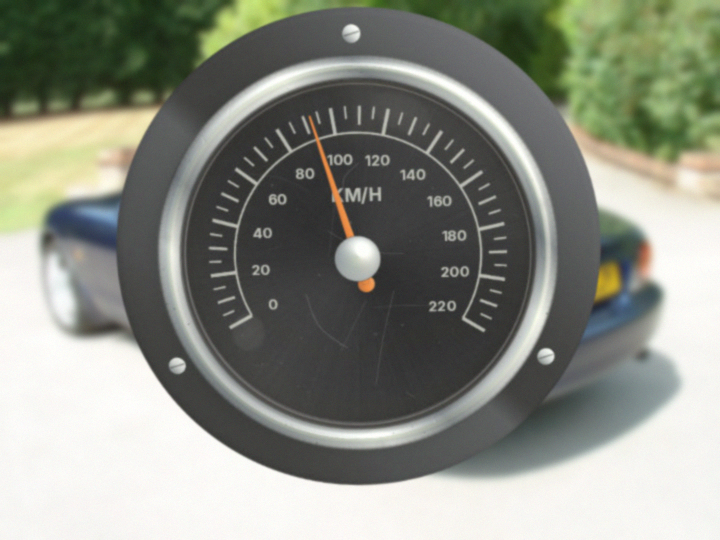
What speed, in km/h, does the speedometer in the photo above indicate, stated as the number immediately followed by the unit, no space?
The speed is 92.5km/h
